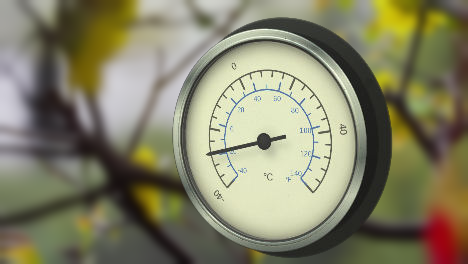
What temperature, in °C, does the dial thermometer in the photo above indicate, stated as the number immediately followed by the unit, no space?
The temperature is -28°C
